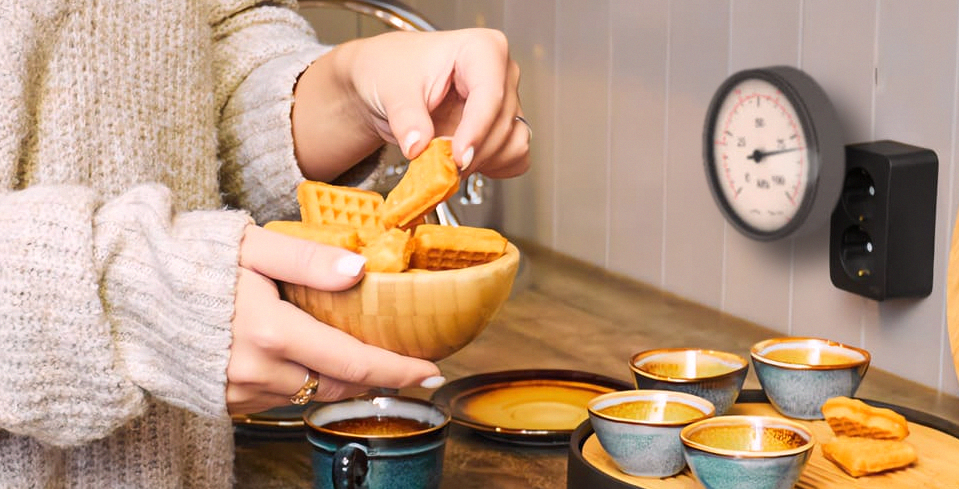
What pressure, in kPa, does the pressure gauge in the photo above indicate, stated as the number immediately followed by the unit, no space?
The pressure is 80kPa
